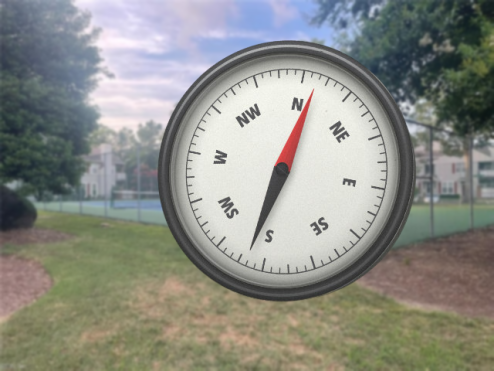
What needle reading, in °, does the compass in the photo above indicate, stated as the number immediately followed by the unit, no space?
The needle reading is 10°
